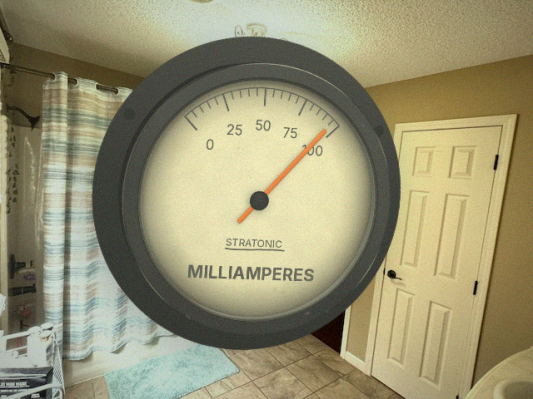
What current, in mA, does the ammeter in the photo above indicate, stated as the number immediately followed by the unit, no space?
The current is 95mA
